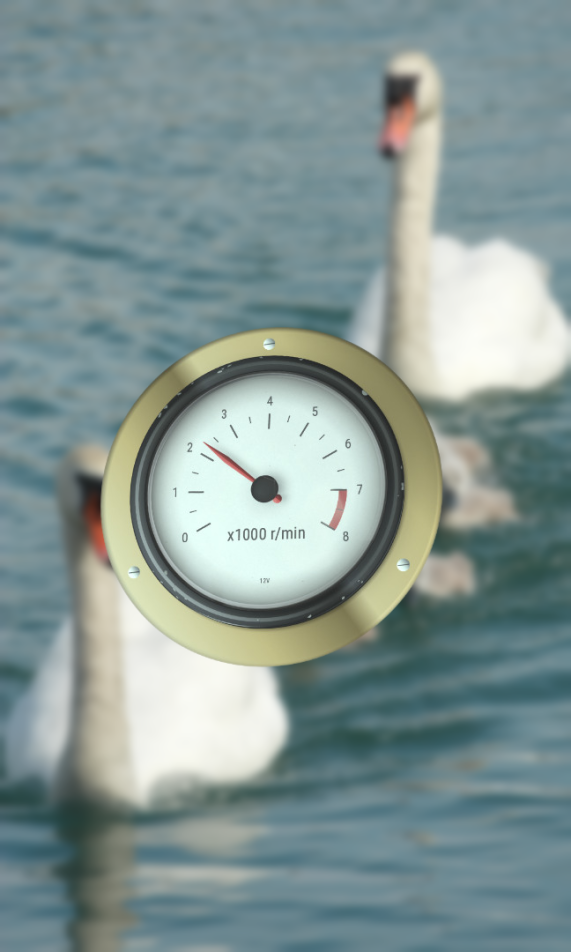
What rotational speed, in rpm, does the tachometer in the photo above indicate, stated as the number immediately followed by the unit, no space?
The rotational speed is 2250rpm
